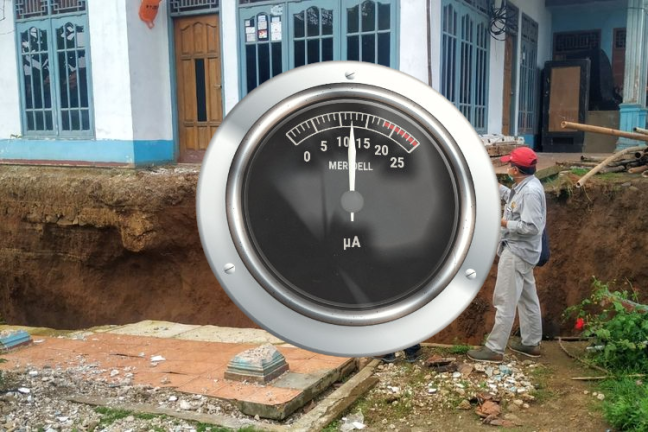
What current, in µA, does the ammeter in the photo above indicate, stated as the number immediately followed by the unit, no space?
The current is 12µA
